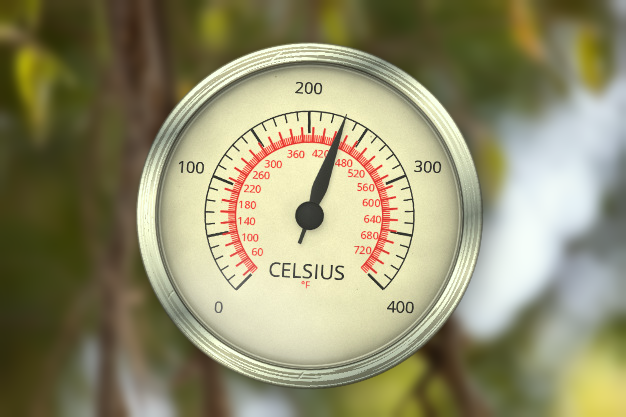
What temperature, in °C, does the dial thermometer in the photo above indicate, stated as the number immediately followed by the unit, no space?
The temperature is 230°C
